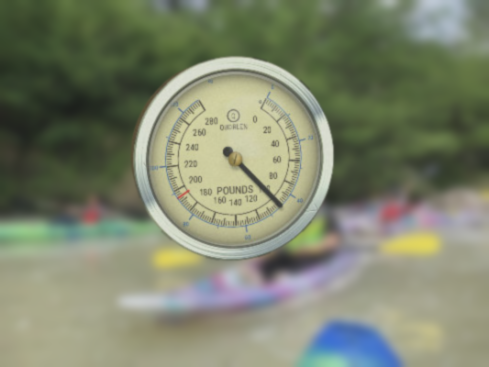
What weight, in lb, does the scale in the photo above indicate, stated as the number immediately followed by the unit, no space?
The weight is 100lb
